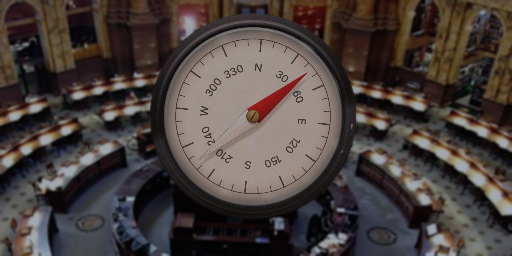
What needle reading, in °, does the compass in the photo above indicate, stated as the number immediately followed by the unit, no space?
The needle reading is 45°
